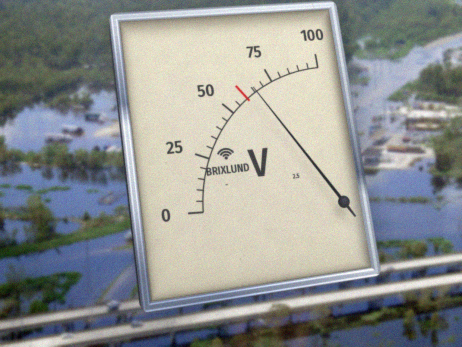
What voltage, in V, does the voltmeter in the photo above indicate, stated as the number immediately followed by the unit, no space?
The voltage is 65V
